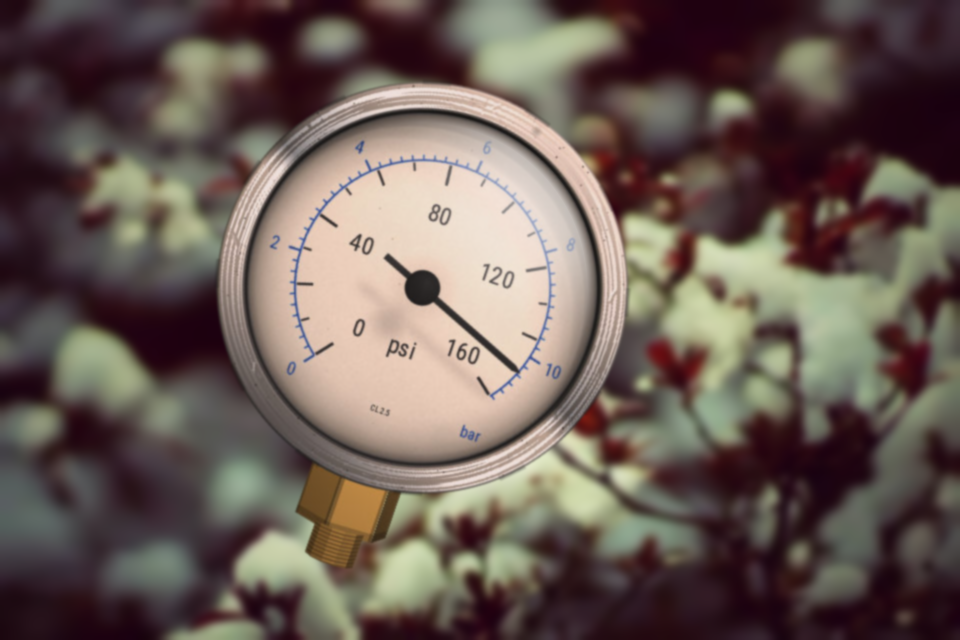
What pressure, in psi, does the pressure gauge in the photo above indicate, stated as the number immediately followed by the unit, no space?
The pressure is 150psi
